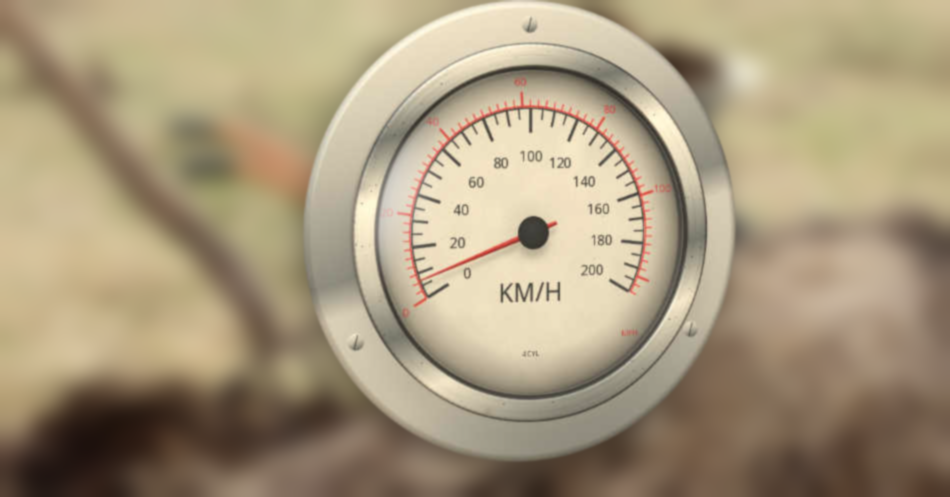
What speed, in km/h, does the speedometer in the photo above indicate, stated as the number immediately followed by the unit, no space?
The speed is 7.5km/h
